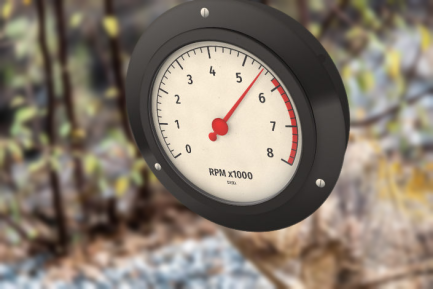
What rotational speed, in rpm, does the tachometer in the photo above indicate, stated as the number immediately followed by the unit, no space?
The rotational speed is 5500rpm
